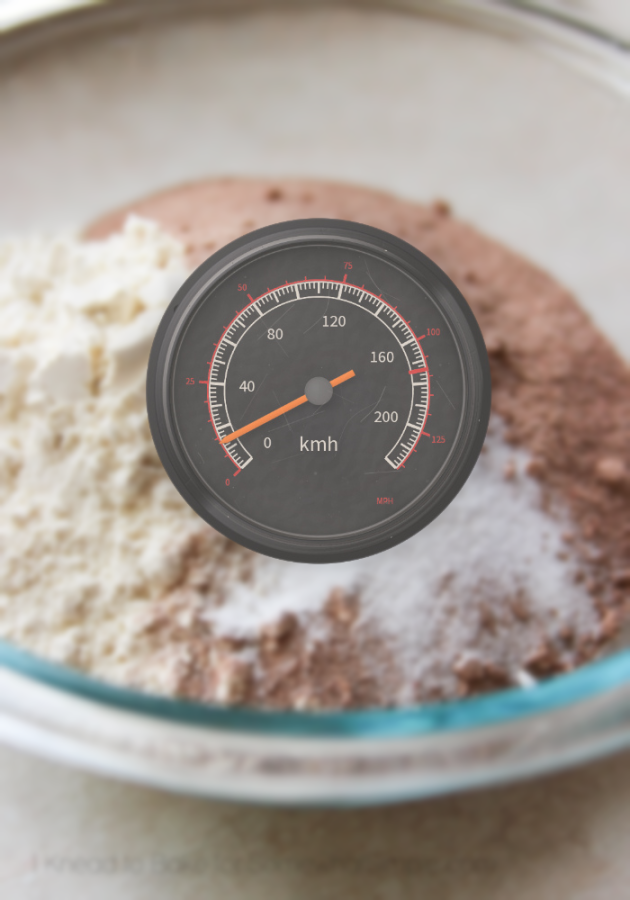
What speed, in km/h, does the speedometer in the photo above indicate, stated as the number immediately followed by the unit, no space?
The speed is 14km/h
